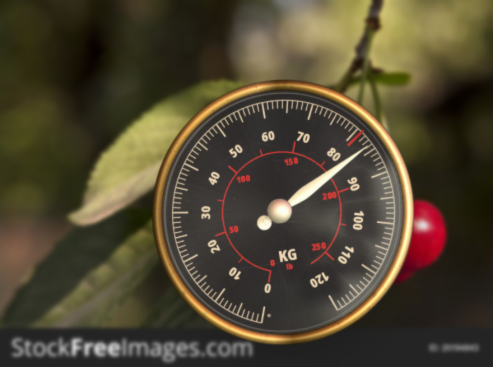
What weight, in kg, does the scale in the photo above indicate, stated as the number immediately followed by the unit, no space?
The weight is 84kg
